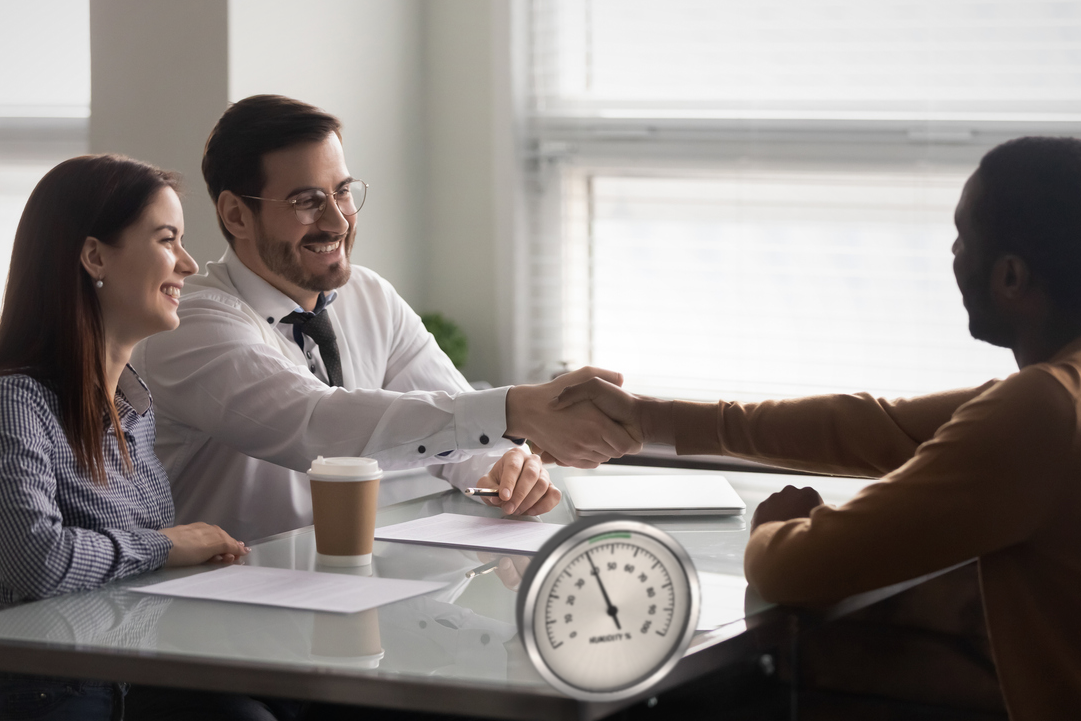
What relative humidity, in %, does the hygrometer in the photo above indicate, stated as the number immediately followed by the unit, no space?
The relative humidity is 40%
